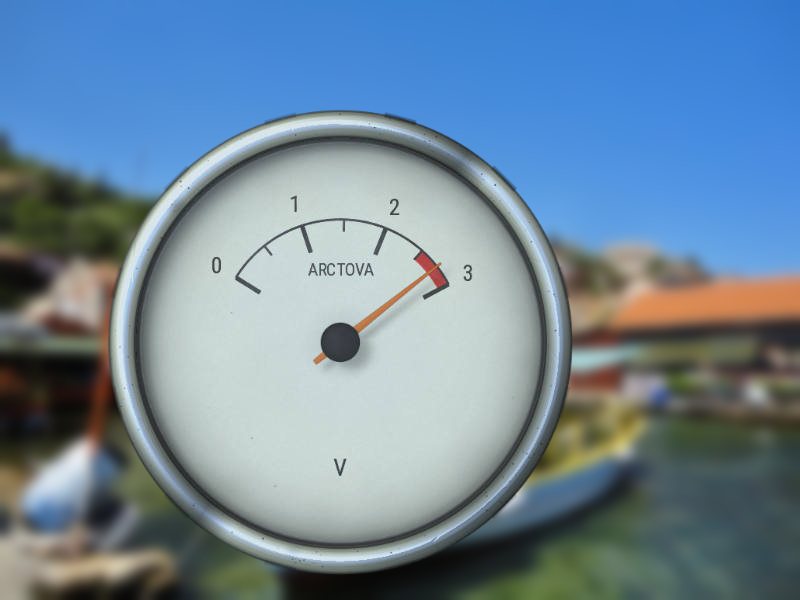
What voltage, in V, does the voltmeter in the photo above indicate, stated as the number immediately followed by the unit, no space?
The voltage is 2.75V
